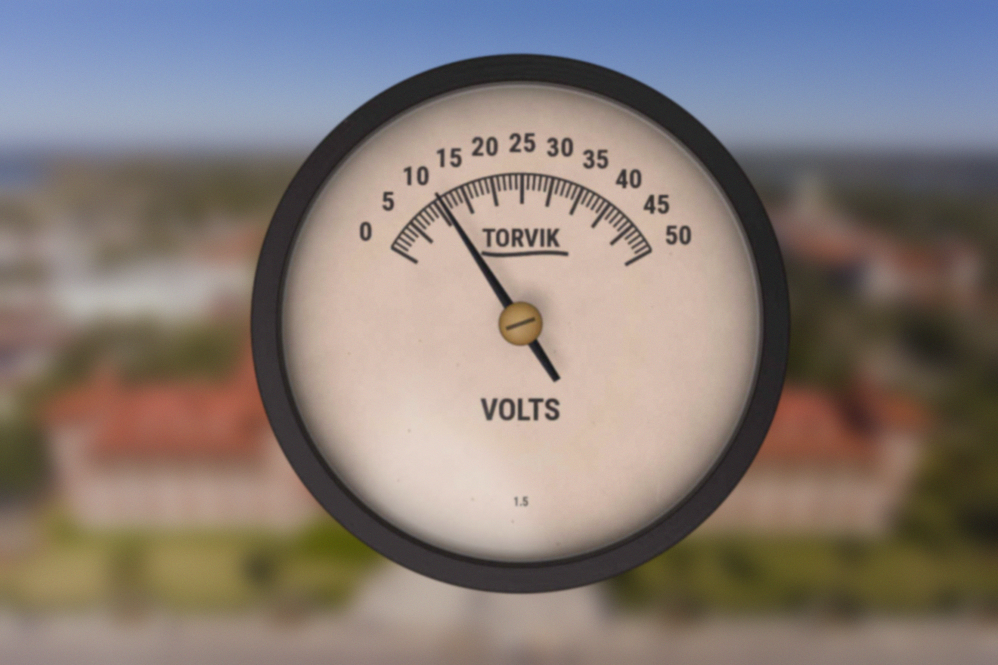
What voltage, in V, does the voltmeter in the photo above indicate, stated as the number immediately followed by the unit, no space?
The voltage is 11V
